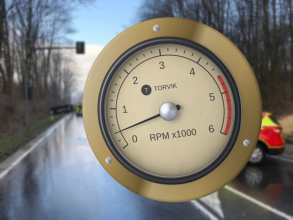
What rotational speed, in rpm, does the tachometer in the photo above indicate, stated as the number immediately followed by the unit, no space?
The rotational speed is 400rpm
